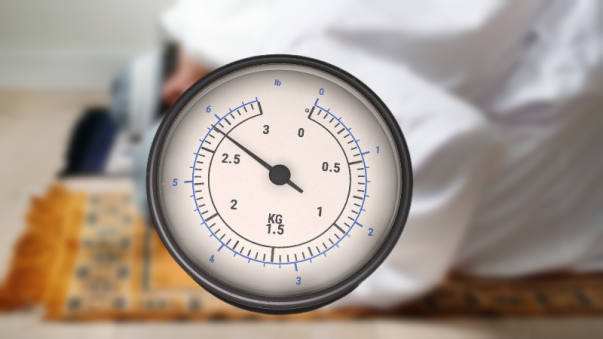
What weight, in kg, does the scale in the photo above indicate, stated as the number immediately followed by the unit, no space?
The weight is 2.65kg
